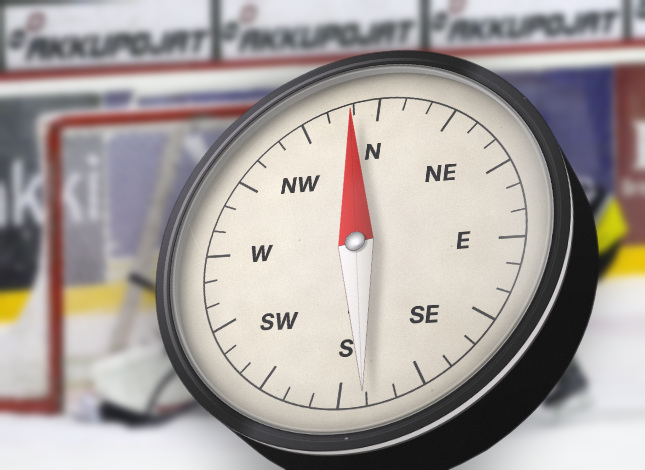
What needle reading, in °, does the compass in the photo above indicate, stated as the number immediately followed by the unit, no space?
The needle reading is 350°
